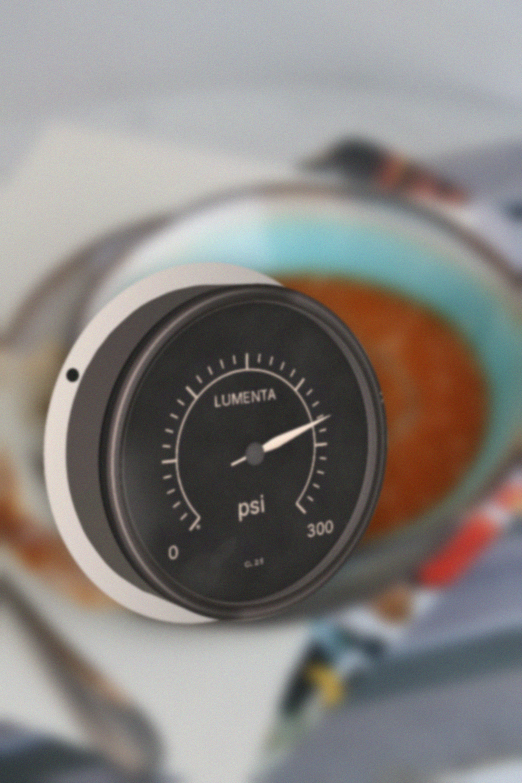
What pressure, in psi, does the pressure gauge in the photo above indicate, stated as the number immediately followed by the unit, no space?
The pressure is 230psi
